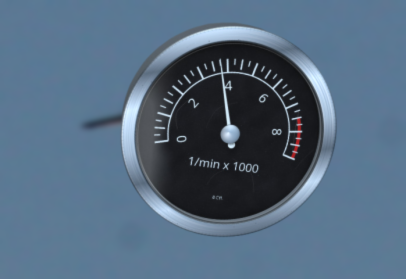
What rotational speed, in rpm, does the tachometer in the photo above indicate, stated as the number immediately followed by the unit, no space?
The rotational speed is 3750rpm
